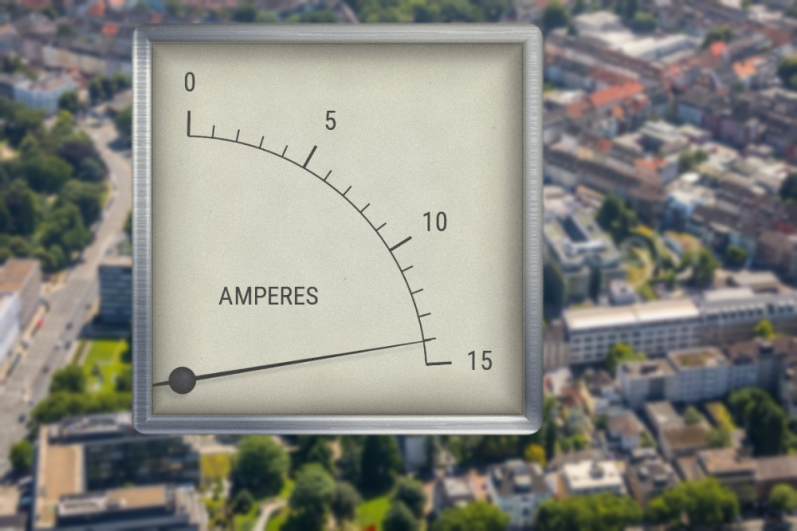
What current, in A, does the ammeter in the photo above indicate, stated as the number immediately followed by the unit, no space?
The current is 14A
